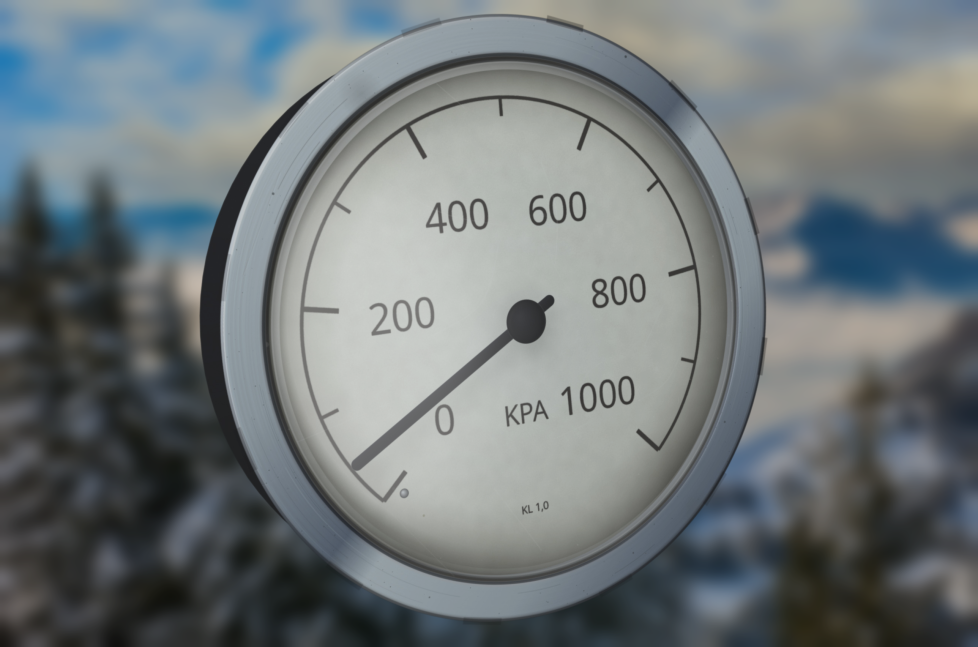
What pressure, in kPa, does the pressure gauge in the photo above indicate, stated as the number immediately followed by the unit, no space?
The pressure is 50kPa
